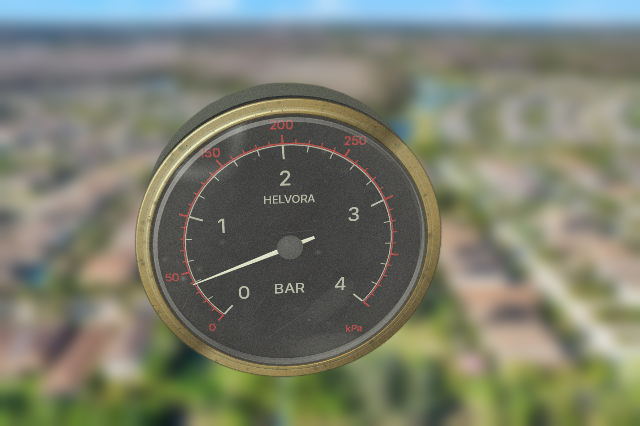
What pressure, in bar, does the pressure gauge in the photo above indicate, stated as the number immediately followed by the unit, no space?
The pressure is 0.4bar
